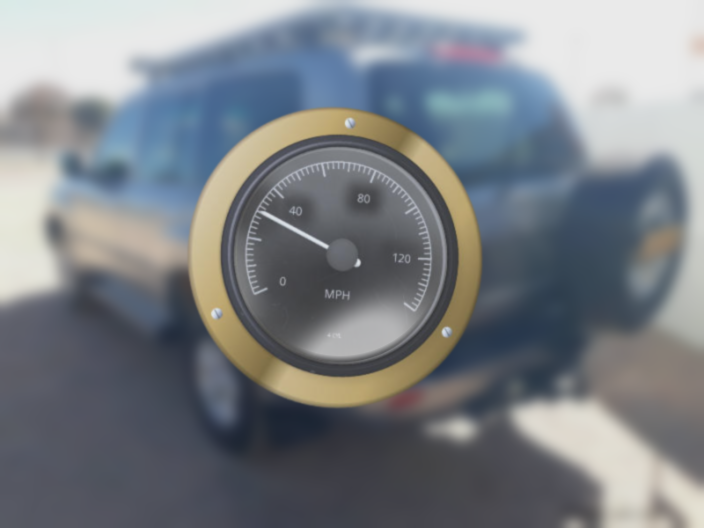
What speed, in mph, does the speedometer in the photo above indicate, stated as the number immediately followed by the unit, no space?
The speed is 30mph
